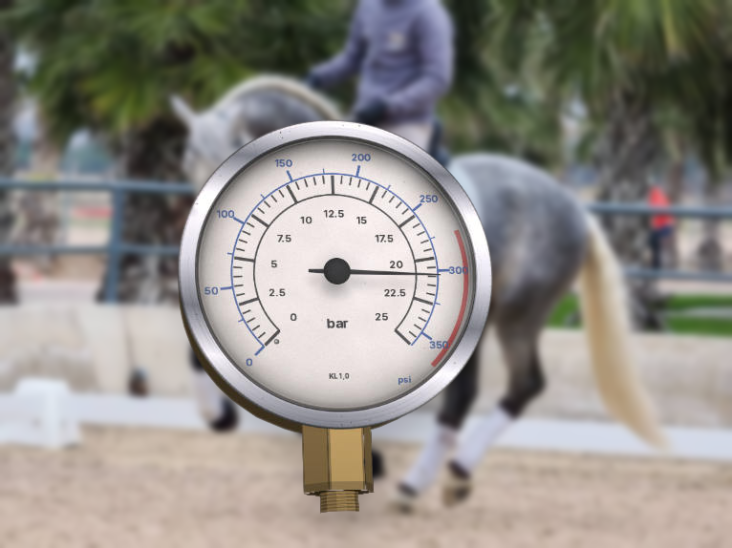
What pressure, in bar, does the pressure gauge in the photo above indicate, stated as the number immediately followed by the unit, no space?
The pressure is 21bar
